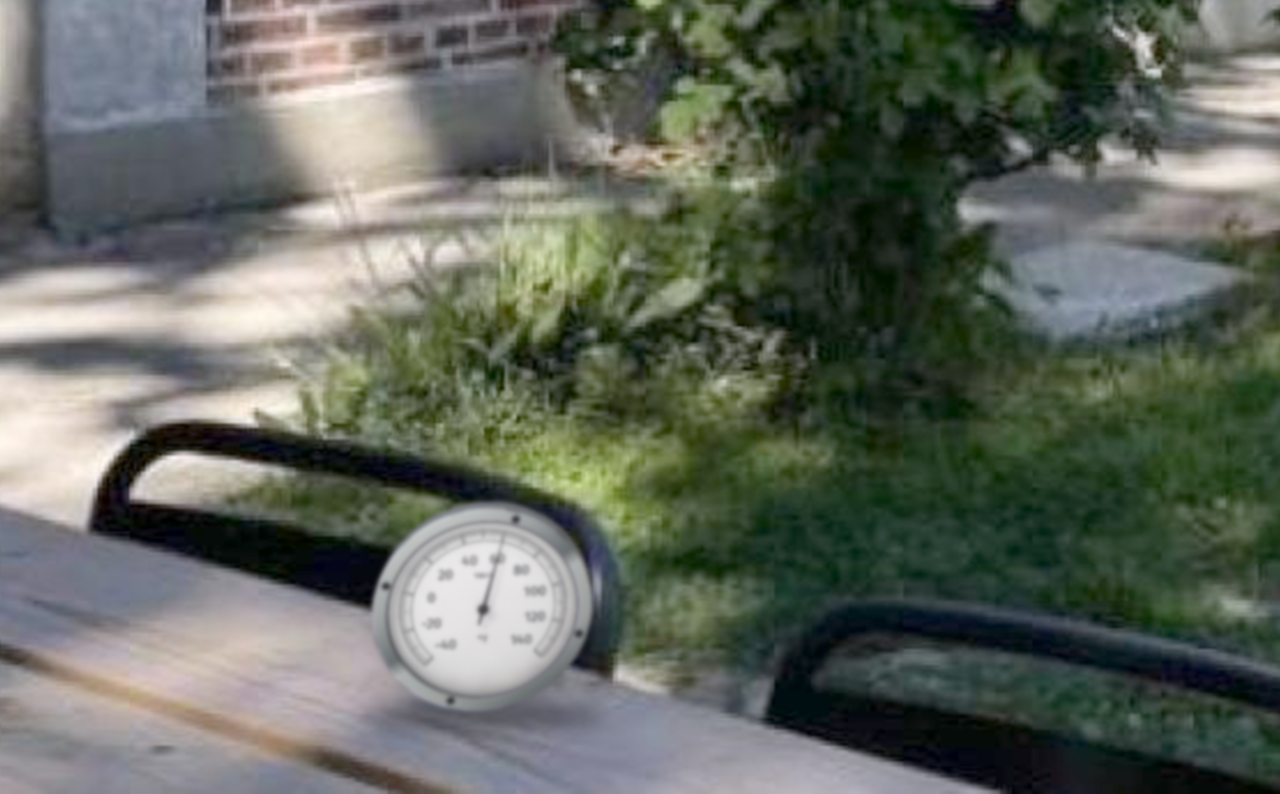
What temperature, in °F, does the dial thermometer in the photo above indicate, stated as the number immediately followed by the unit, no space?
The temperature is 60°F
